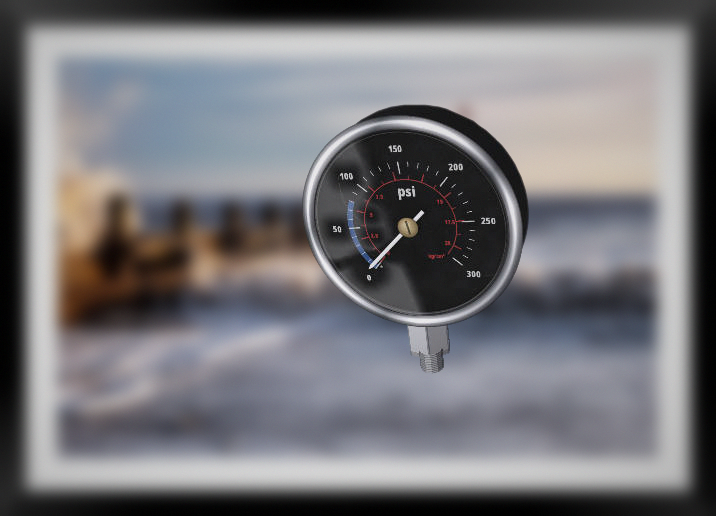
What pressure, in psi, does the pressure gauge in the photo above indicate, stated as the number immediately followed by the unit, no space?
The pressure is 5psi
